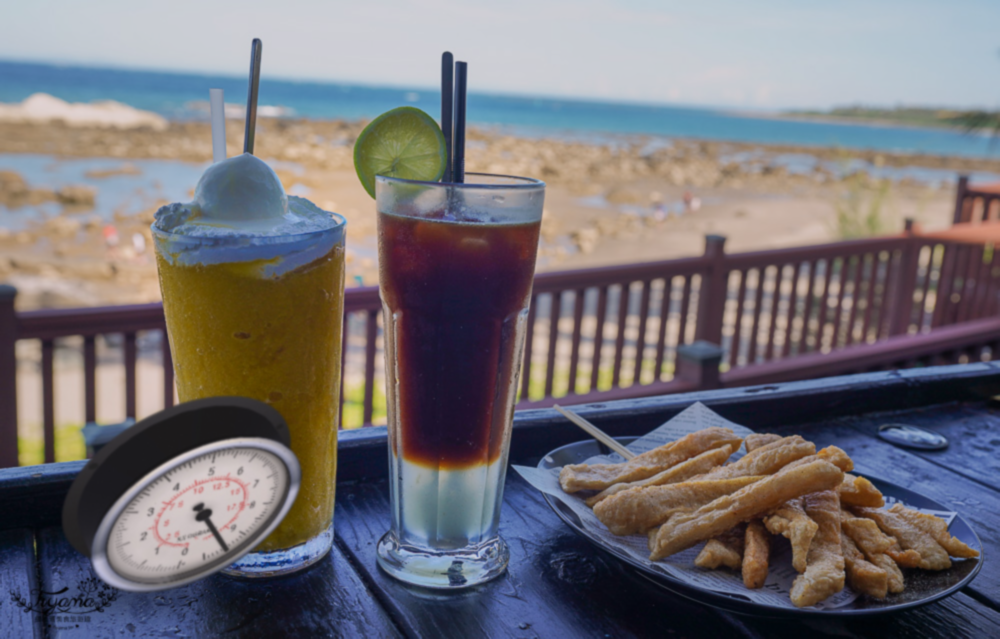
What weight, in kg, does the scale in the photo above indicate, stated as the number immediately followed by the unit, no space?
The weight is 9.5kg
